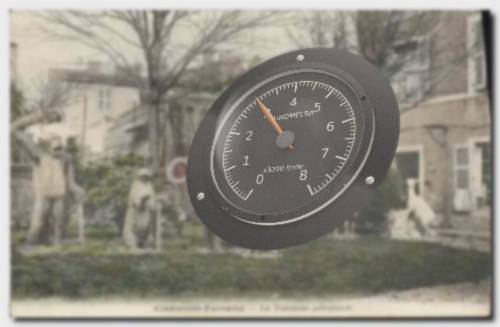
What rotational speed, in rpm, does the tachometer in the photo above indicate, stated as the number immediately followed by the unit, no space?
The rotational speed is 3000rpm
